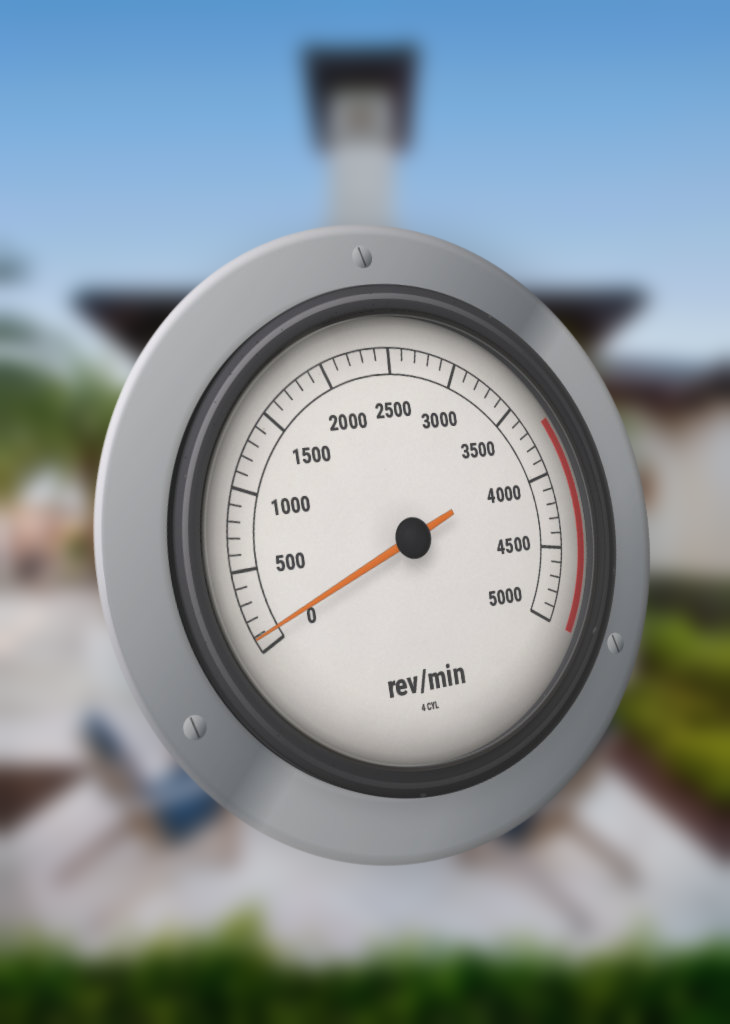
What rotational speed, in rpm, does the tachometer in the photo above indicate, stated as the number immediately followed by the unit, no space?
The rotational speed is 100rpm
